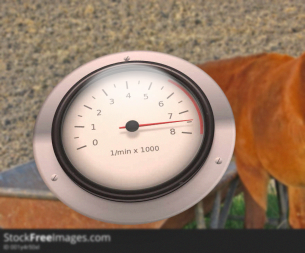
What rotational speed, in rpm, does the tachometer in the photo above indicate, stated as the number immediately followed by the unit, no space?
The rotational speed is 7500rpm
